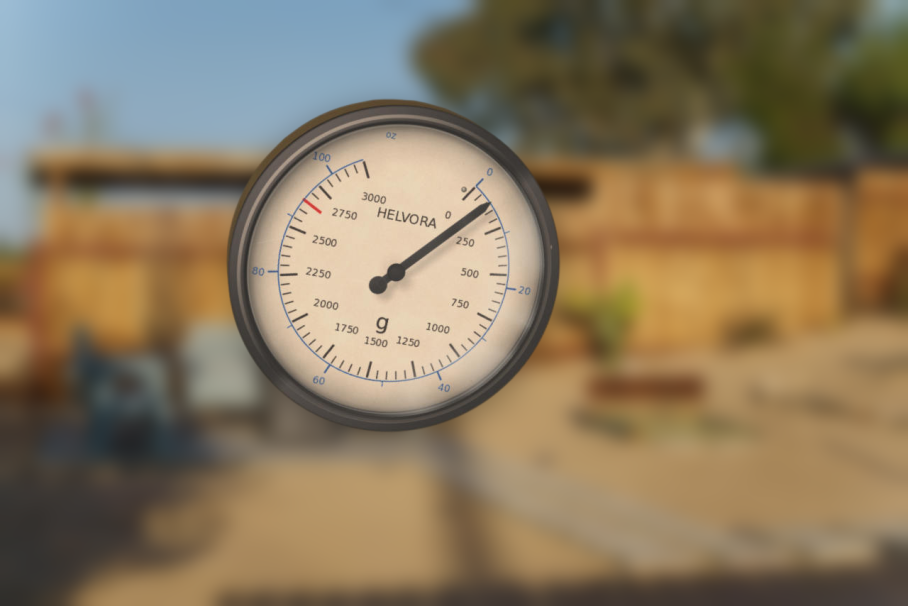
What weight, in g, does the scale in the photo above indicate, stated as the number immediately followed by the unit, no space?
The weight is 100g
